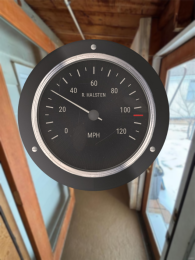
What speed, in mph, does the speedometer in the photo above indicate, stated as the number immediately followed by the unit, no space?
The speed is 30mph
